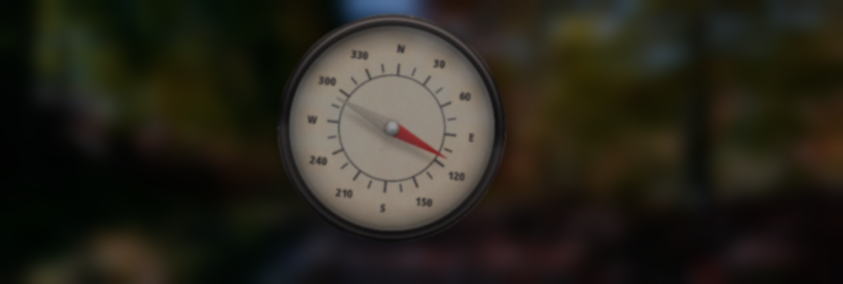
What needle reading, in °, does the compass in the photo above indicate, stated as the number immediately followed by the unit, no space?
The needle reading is 112.5°
